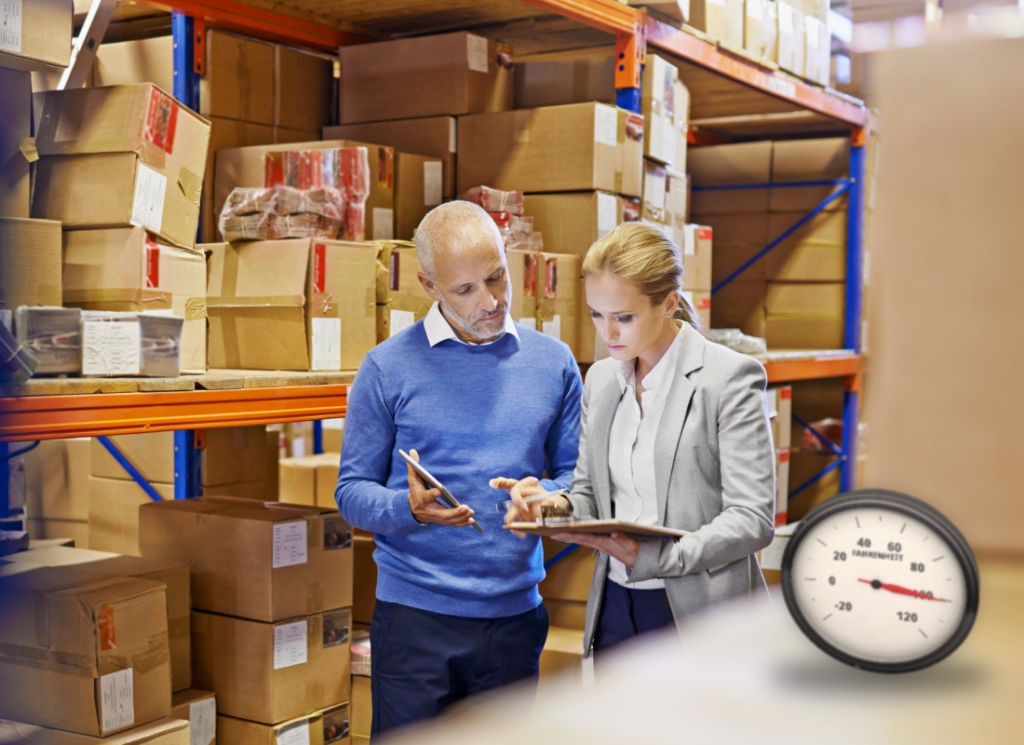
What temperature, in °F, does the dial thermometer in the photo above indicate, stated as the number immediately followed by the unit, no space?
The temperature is 100°F
